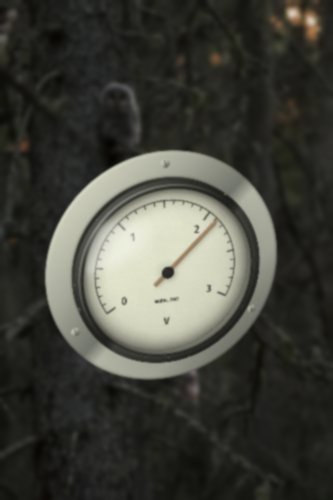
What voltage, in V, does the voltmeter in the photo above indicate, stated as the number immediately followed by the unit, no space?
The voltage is 2.1V
